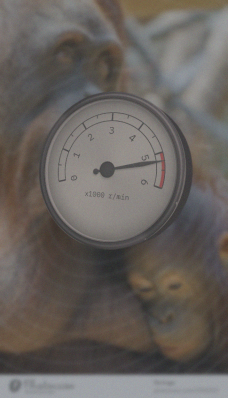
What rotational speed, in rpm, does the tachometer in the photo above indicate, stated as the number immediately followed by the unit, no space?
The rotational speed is 5250rpm
